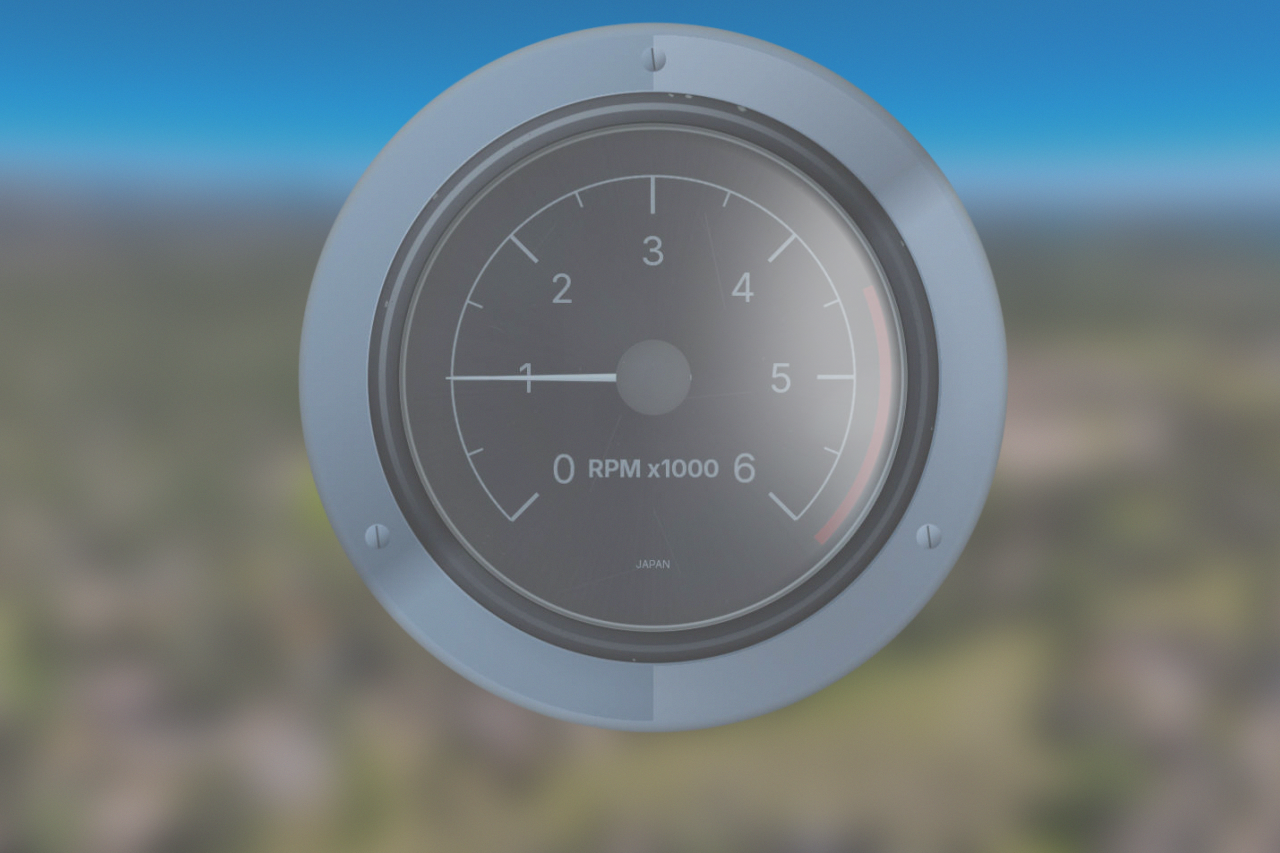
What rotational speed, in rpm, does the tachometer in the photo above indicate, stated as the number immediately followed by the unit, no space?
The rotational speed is 1000rpm
